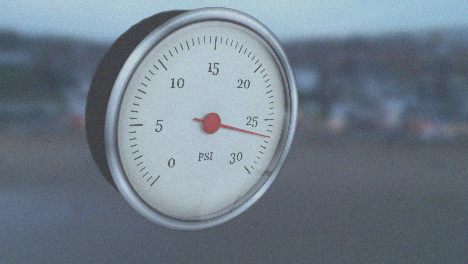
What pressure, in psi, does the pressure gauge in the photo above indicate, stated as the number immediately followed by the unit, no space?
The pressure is 26.5psi
